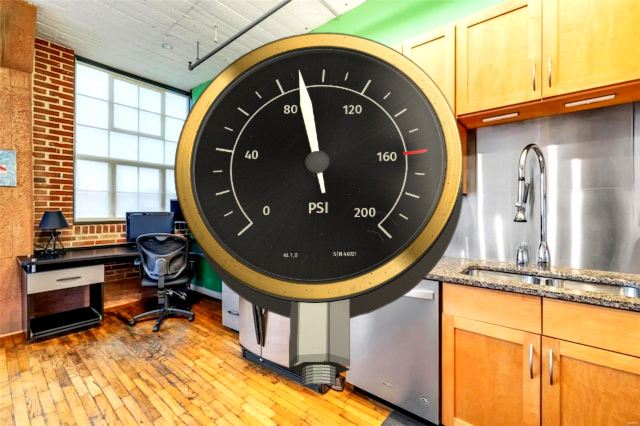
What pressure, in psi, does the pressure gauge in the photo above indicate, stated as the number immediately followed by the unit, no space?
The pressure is 90psi
